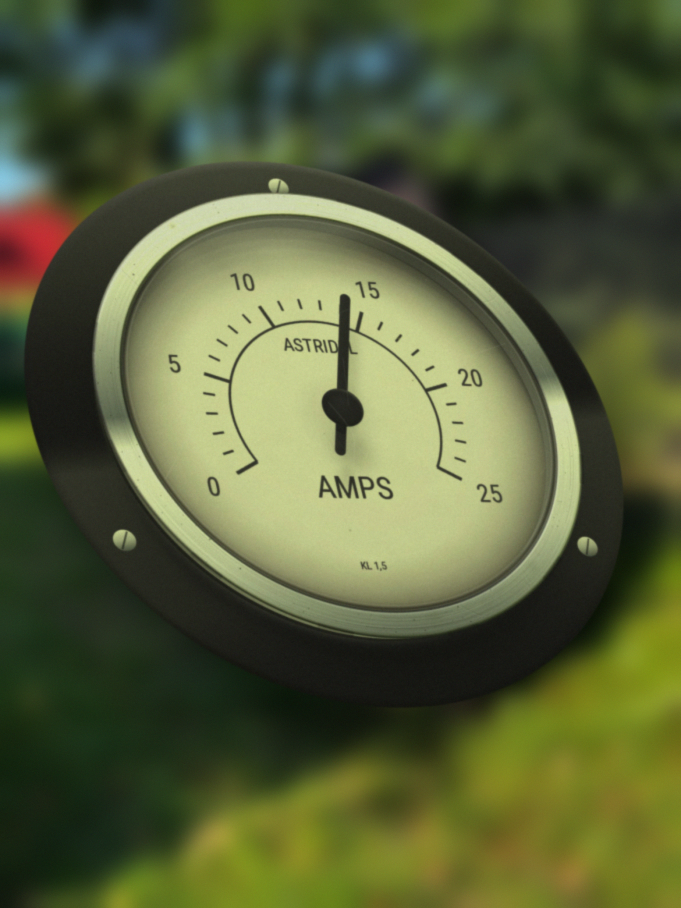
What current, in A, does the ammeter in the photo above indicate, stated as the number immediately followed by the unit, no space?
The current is 14A
